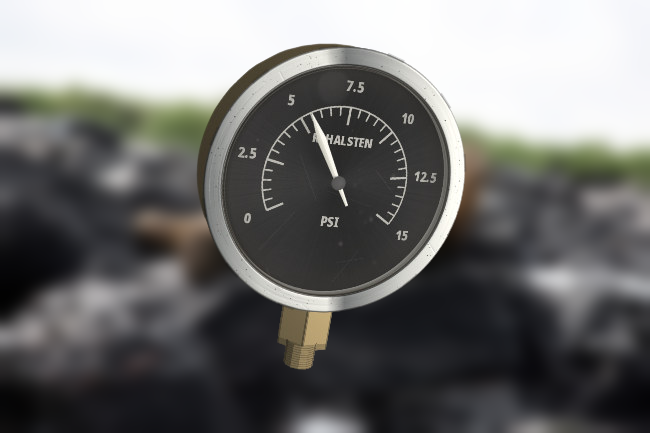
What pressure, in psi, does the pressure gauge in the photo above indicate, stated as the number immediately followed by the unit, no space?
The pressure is 5.5psi
